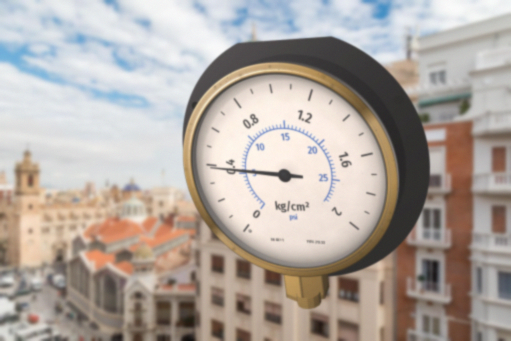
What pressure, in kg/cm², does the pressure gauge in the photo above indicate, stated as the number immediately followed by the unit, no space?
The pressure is 0.4kg/cm²
